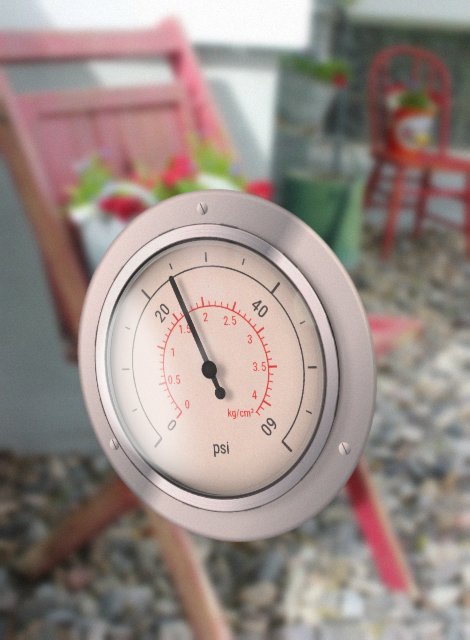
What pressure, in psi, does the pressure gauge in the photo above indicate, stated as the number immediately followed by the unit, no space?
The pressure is 25psi
